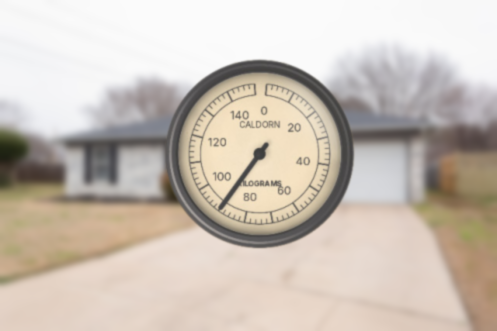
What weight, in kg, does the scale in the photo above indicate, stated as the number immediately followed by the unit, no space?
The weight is 90kg
